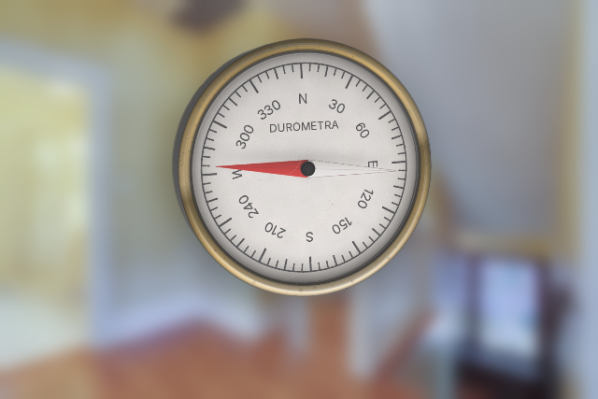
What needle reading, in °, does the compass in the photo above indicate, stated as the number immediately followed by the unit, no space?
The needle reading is 275°
